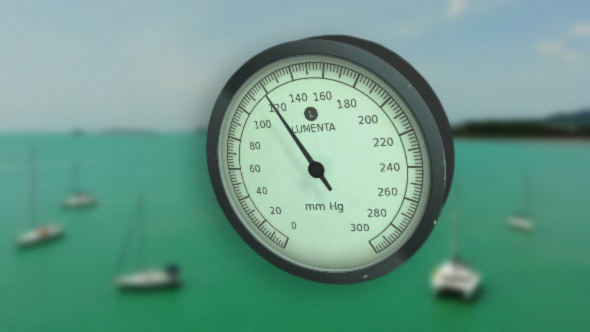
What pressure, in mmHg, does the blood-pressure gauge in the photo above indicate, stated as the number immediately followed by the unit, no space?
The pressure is 120mmHg
